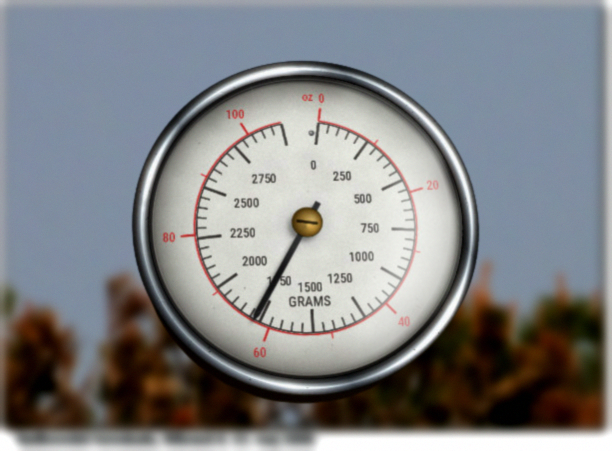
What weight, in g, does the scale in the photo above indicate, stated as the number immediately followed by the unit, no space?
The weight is 1775g
